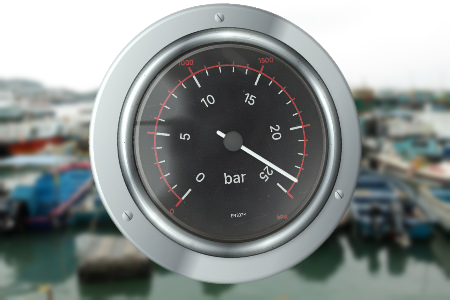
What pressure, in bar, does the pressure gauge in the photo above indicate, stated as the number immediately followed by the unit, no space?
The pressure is 24bar
